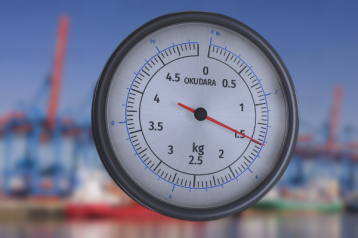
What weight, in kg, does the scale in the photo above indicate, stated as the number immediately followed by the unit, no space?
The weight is 1.5kg
